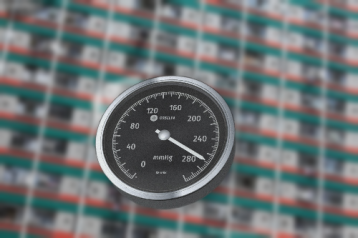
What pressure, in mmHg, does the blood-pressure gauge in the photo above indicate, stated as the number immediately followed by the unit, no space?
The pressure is 270mmHg
